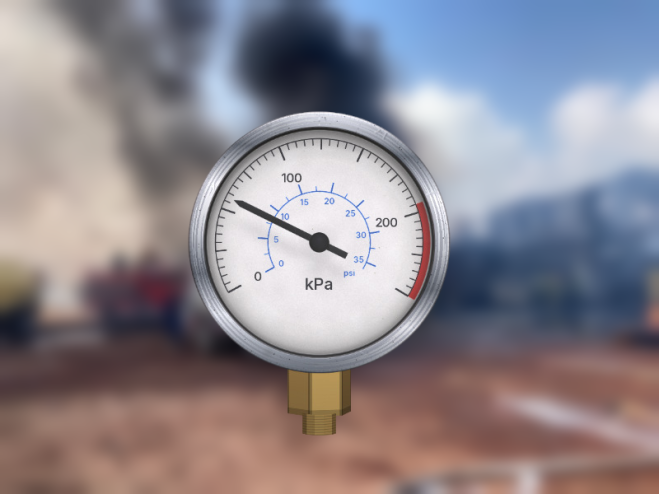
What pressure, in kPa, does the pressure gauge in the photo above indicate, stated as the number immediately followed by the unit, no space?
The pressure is 57.5kPa
